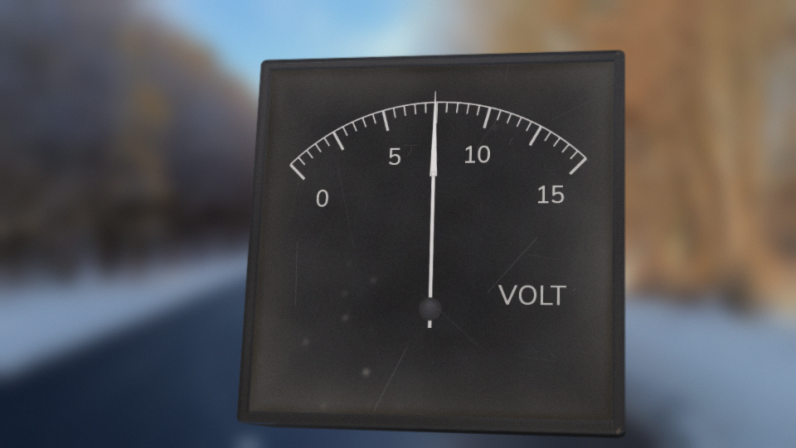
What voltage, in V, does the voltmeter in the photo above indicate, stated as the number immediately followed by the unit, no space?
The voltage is 7.5V
